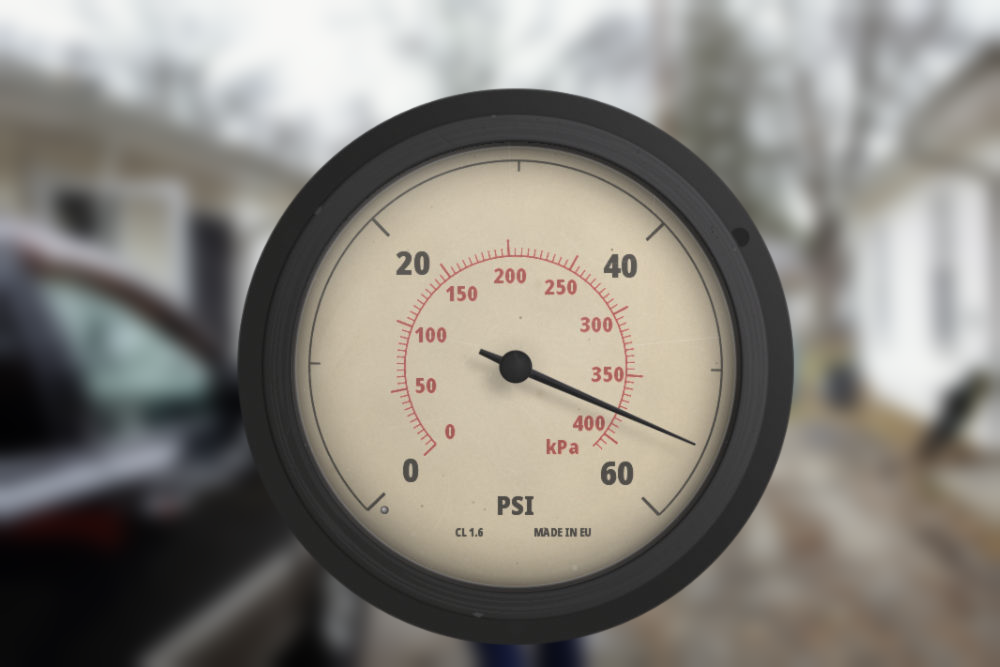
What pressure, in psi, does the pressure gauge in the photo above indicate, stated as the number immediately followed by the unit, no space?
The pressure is 55psi
